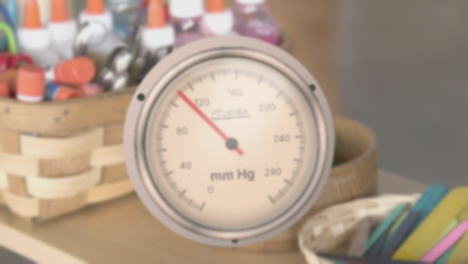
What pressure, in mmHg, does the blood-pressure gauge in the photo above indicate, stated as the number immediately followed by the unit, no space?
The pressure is 110mmHg
